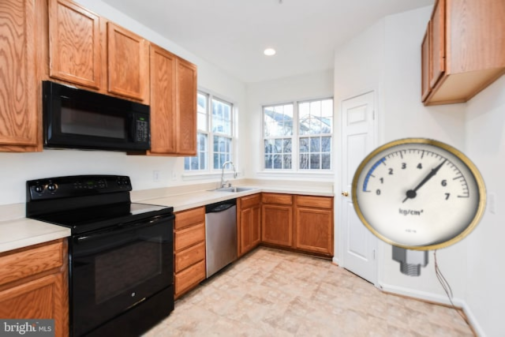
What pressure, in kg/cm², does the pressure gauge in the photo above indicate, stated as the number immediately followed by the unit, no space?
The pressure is 5kg/cm²
